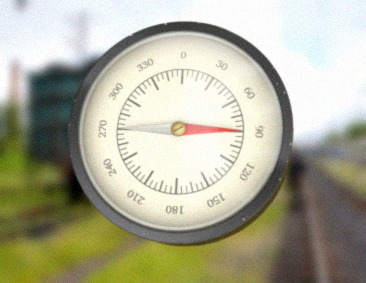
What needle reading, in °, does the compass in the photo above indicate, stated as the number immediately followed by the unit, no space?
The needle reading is 90°
